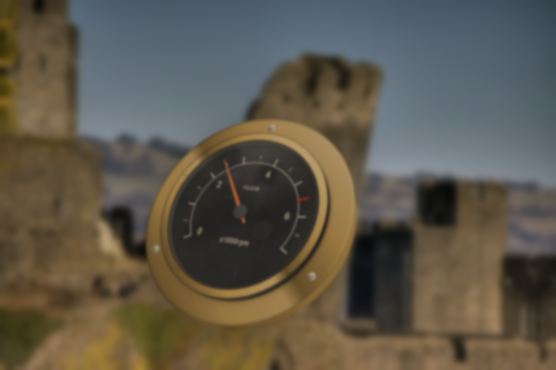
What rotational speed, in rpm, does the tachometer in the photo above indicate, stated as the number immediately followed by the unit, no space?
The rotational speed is 2500rpm
